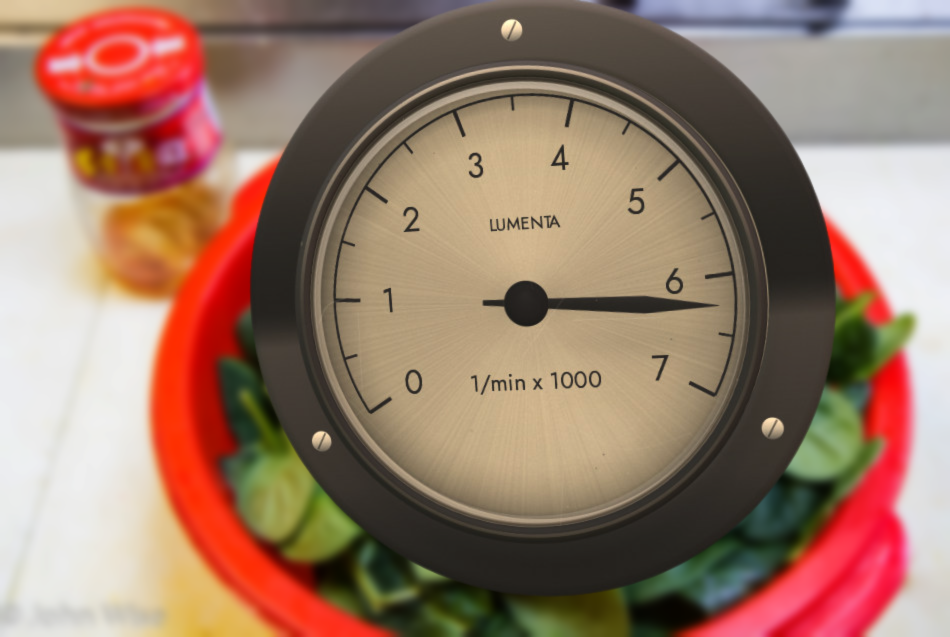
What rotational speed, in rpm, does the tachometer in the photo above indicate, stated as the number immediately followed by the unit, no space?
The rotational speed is 6250rpm
